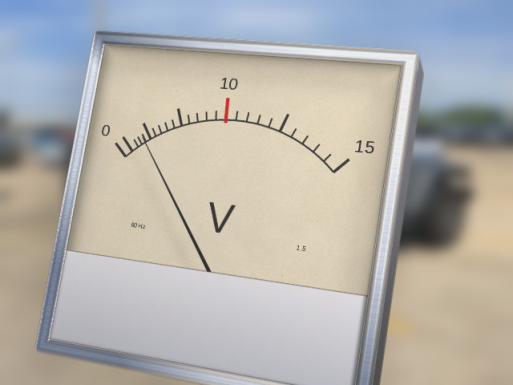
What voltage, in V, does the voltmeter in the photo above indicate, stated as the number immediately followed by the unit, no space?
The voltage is 4.5V
